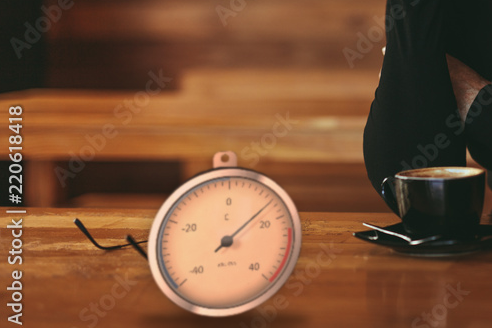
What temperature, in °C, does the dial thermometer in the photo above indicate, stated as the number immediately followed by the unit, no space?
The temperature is 14°C
